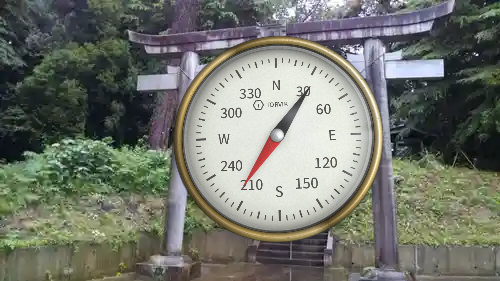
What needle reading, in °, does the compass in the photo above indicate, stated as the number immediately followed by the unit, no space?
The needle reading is 215°
